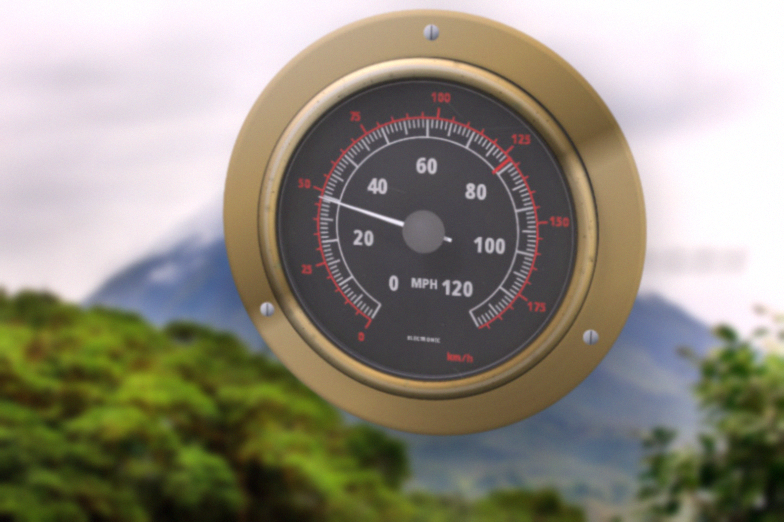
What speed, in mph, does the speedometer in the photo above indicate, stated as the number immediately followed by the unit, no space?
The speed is 30mph
